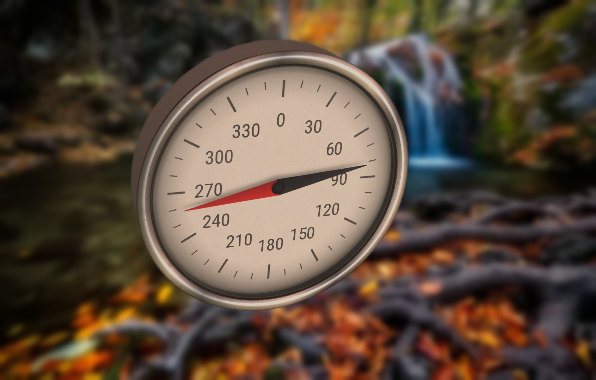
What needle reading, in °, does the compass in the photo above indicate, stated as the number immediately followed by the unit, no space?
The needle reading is 260°
